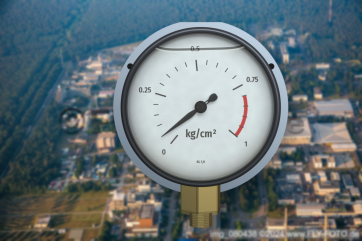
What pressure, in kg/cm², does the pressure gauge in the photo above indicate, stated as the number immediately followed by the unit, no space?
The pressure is 0.05kg/cm²
